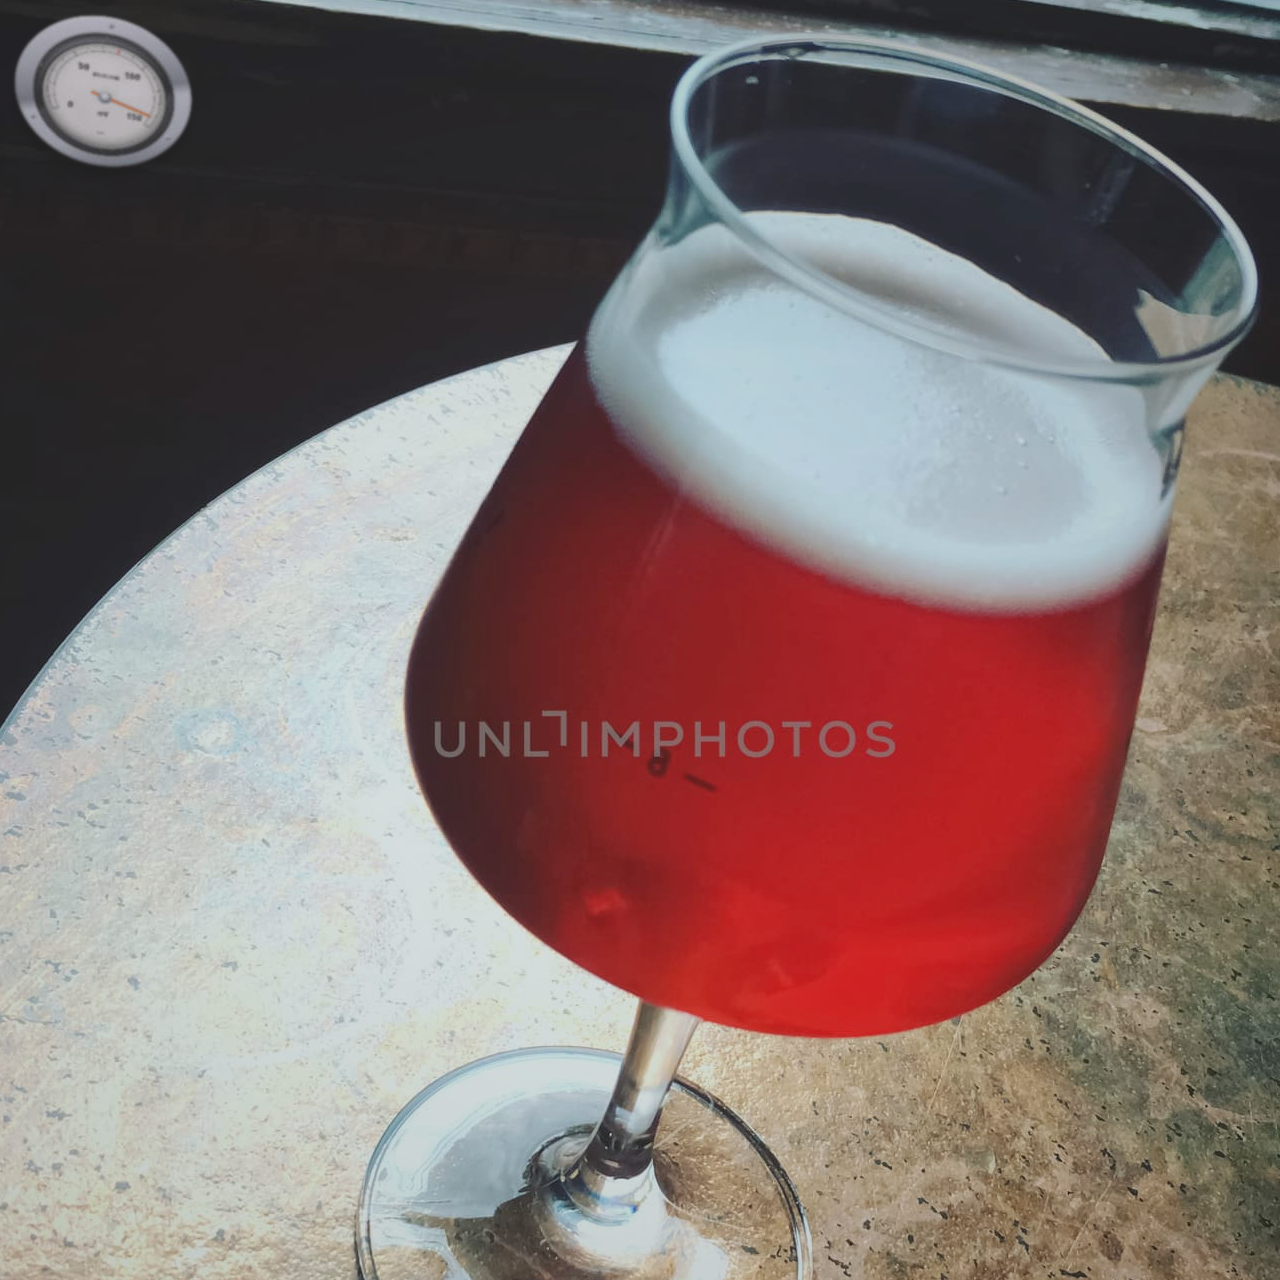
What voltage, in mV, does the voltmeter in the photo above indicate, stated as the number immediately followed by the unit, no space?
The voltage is 140mV
